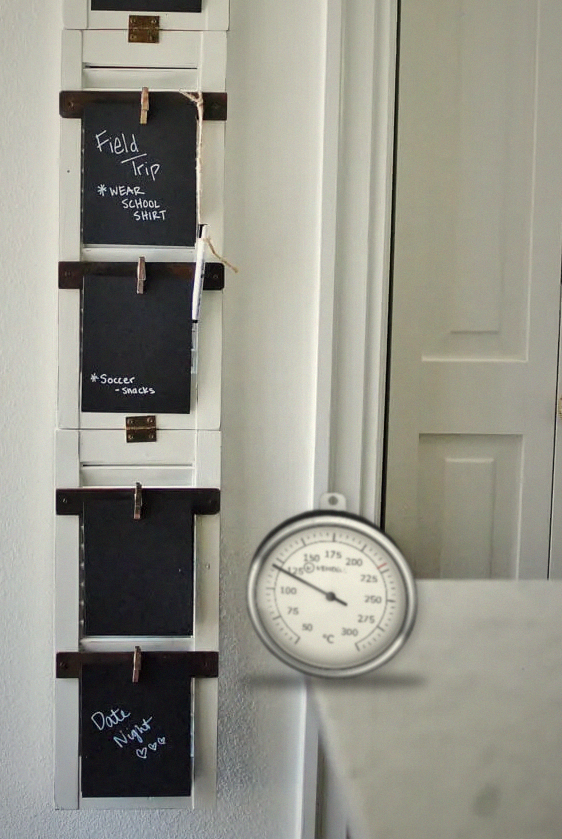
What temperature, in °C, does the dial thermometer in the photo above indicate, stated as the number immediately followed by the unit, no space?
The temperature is 120°C
